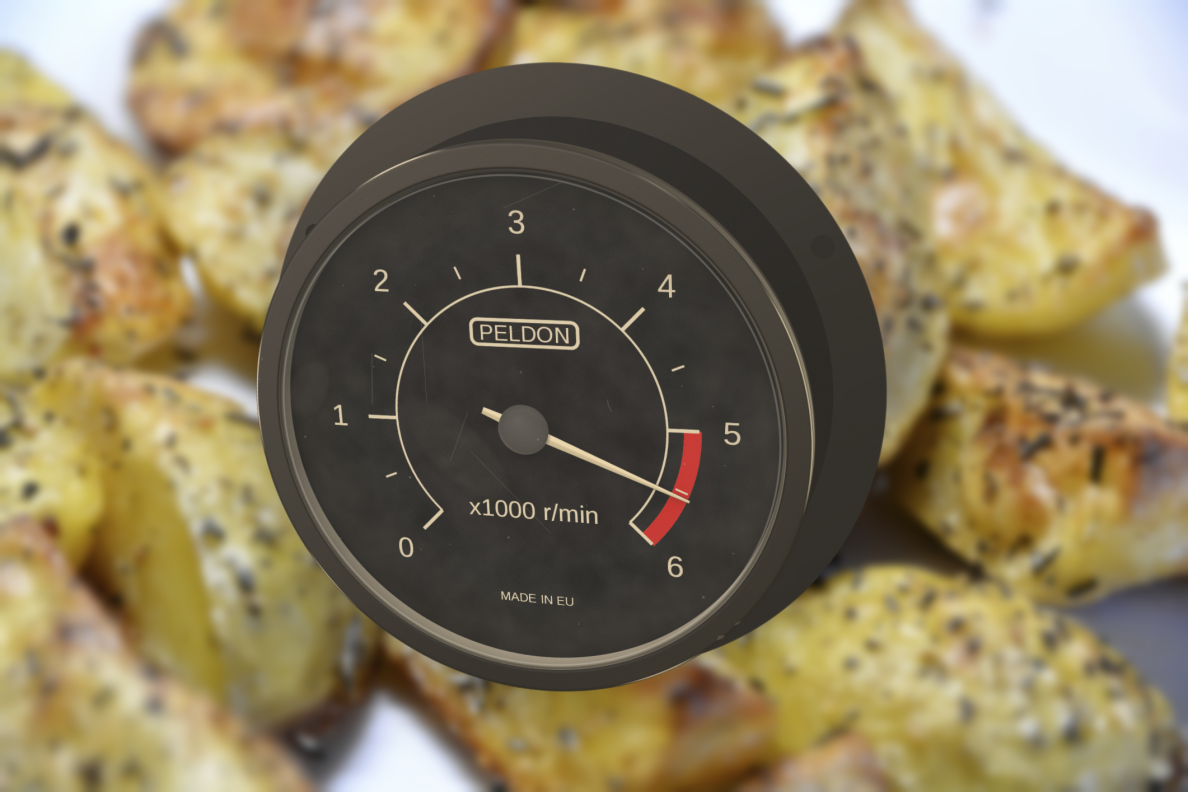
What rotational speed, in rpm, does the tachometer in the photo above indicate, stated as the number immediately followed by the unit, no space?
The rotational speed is 5500rpm
